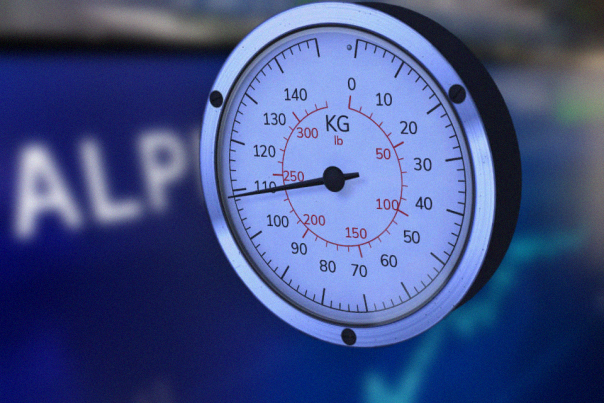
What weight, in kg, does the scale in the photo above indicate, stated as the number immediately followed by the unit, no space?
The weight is 109kg
